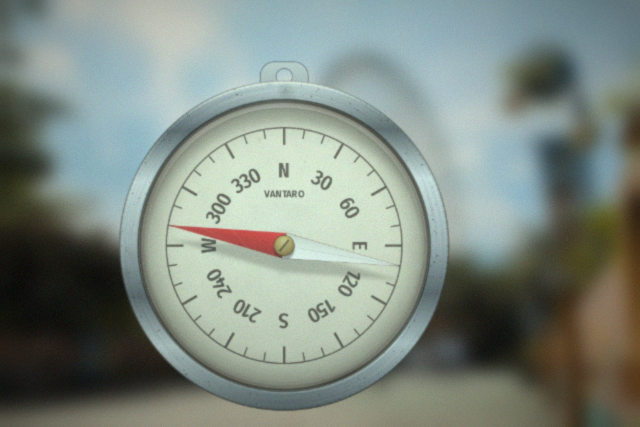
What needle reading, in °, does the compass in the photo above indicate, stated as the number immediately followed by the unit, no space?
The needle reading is 280°
